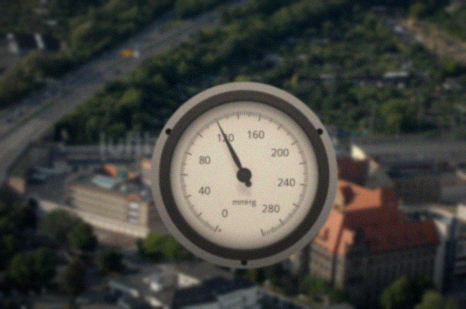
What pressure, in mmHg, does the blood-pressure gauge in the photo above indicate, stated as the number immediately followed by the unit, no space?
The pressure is 120mmHg
